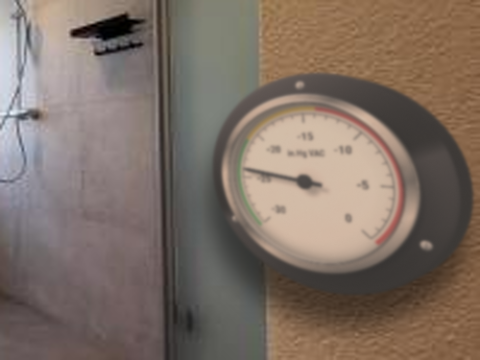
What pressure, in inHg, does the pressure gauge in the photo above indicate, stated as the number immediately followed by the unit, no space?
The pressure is -24inHg
